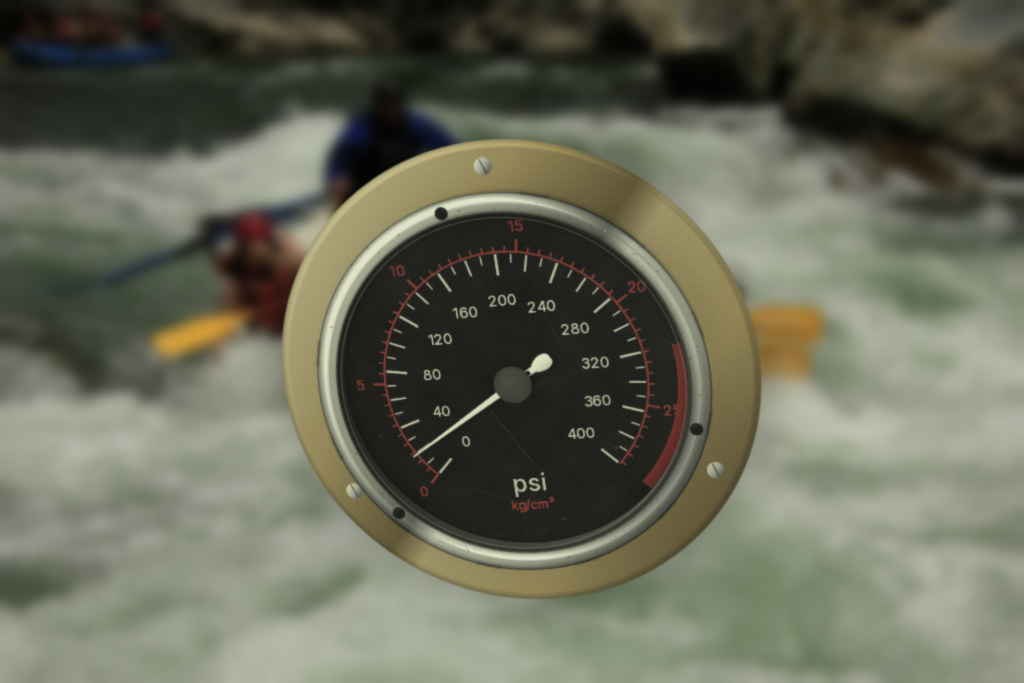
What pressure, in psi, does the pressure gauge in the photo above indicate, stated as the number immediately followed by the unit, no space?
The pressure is 20psi
